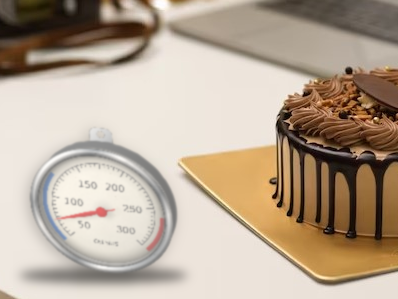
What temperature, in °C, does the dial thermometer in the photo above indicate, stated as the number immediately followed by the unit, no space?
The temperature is 75°C
